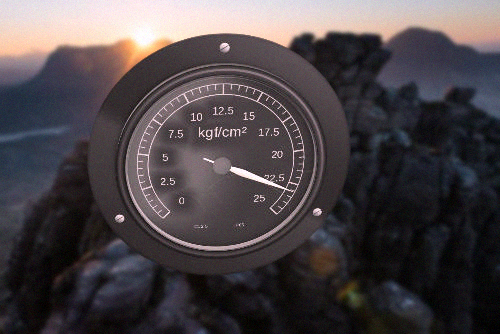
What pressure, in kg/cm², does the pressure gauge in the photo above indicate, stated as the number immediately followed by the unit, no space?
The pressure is 23kg/cm²
